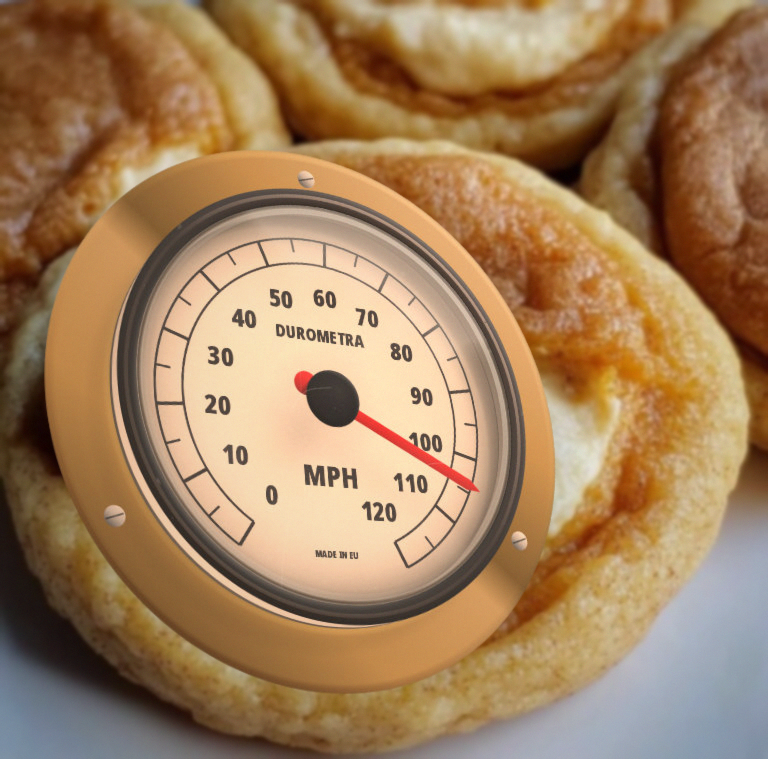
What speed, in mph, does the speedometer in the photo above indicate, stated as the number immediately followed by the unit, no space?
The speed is 105mph
